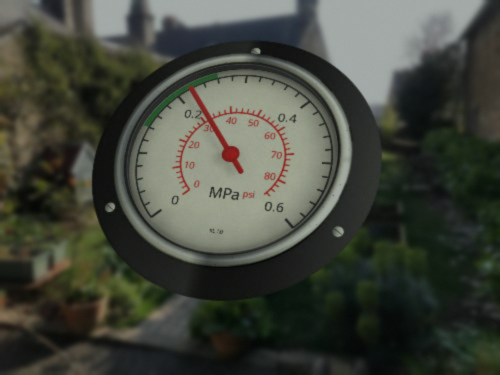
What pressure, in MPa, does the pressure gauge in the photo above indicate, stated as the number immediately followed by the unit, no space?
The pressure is 0.22MPa
